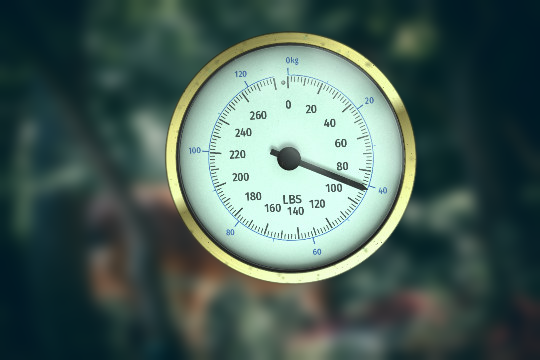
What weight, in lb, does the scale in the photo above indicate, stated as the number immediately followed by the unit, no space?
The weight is 90lb
